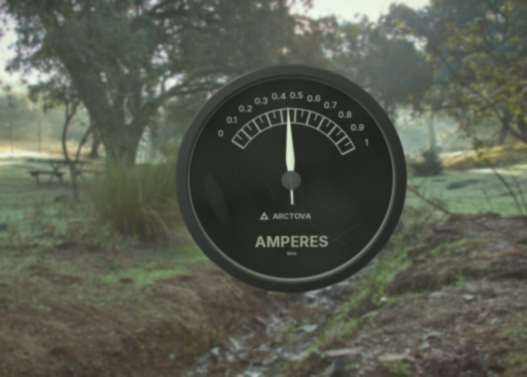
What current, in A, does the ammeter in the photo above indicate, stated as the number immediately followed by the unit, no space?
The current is 0.45A
